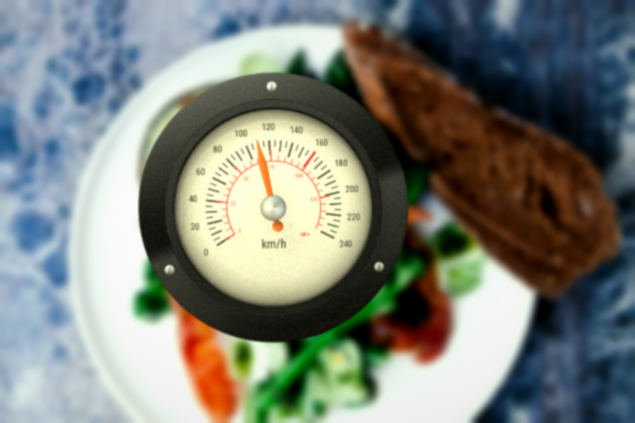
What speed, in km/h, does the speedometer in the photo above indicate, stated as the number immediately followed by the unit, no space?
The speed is 110km/h
